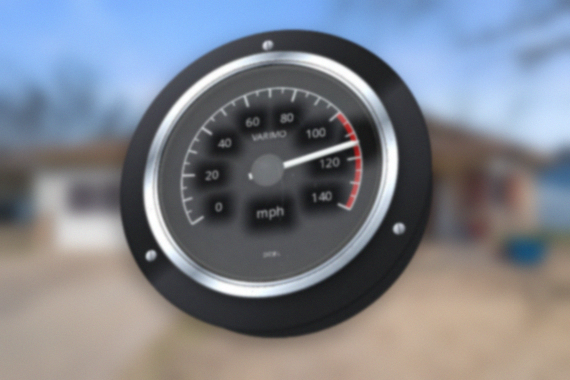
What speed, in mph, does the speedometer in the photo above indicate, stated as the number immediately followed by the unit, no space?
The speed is 115mph
